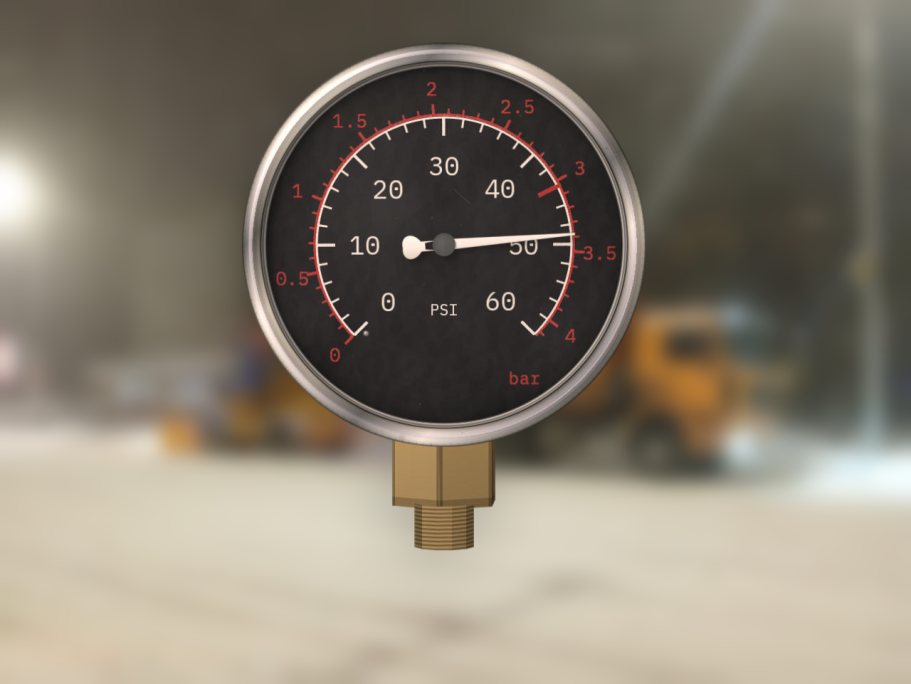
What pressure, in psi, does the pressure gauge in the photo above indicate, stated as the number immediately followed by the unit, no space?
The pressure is 49psi
